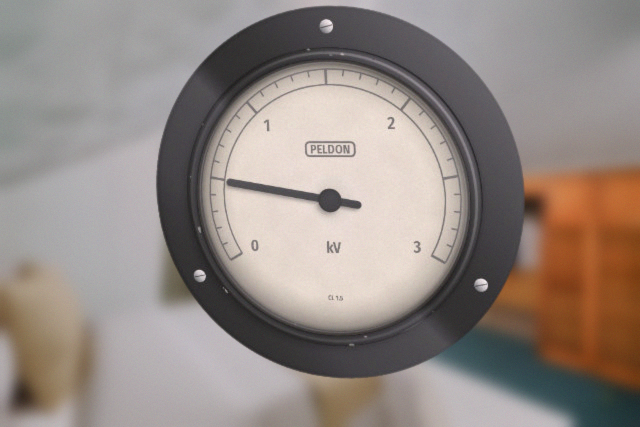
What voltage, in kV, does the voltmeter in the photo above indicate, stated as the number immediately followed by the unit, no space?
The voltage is 0.5kV
